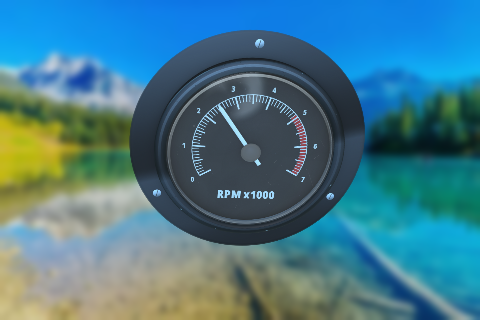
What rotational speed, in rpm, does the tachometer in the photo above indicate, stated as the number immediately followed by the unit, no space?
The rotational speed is 2500rpm
